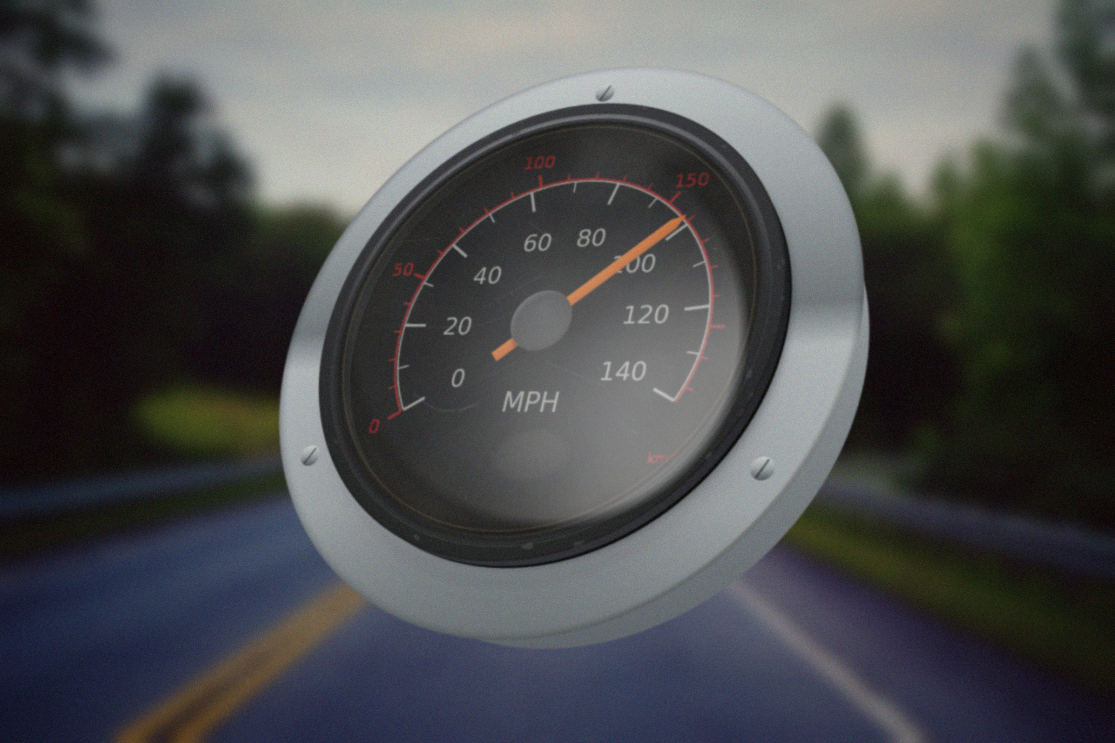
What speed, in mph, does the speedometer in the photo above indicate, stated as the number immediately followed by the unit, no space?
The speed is 100mph
